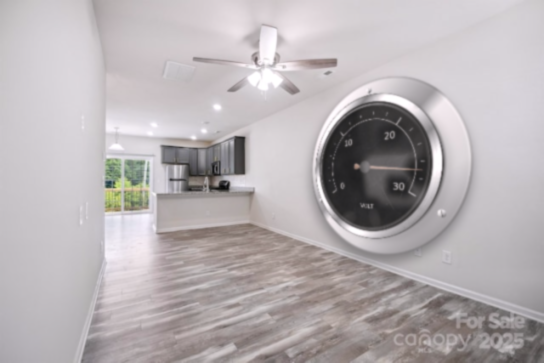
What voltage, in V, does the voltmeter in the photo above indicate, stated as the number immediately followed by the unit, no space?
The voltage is 27V
